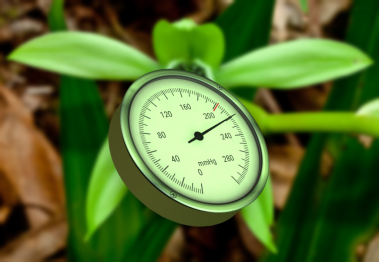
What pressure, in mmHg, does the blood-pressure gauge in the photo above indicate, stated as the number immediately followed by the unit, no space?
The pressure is 220mmHg
